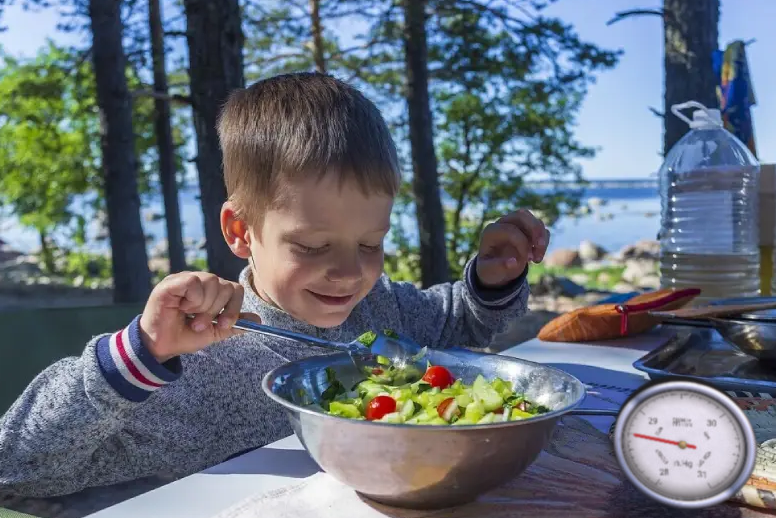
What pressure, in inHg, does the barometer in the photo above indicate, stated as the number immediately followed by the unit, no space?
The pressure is 28.7inHg
